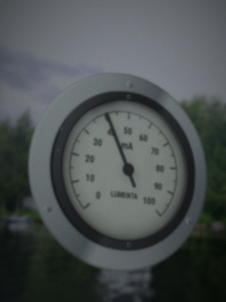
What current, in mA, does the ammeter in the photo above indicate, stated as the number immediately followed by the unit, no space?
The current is 40mA
